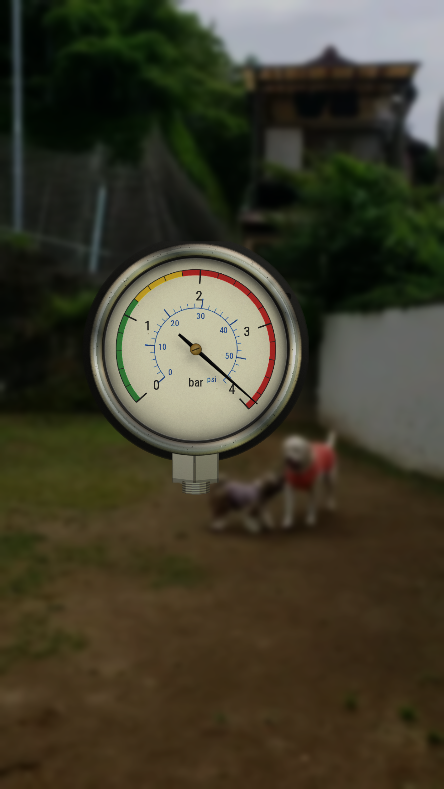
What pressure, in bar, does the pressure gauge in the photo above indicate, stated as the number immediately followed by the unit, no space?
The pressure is 3.9bar
